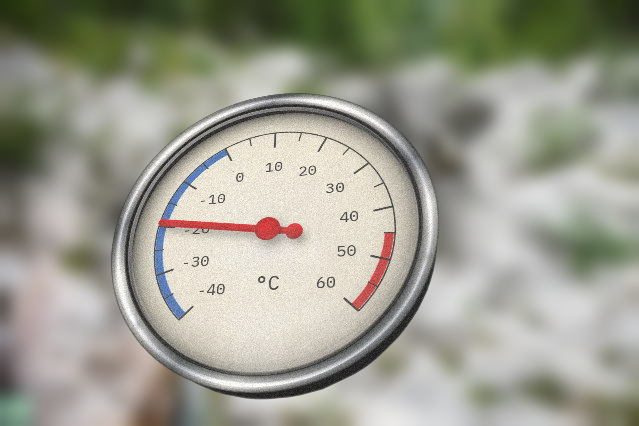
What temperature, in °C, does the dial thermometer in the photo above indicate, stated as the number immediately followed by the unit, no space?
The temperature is -20°C
